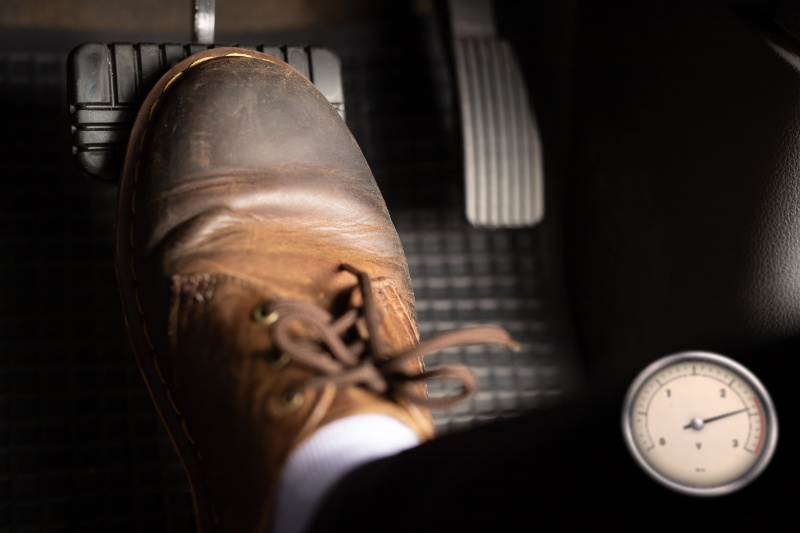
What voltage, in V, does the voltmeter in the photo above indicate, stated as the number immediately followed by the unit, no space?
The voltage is 2.4V
